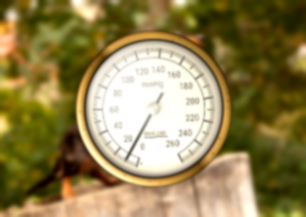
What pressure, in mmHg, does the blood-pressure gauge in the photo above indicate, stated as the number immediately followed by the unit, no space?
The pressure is 10mmHg
